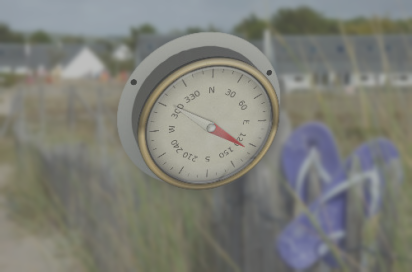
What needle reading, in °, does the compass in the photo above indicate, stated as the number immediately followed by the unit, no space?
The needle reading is 125°
